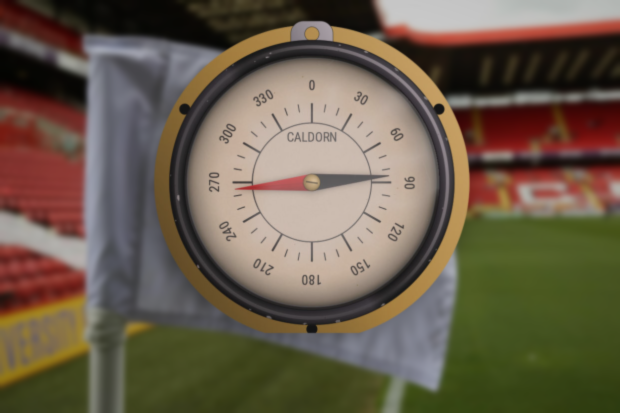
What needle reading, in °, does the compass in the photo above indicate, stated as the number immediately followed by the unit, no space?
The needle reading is 265°
